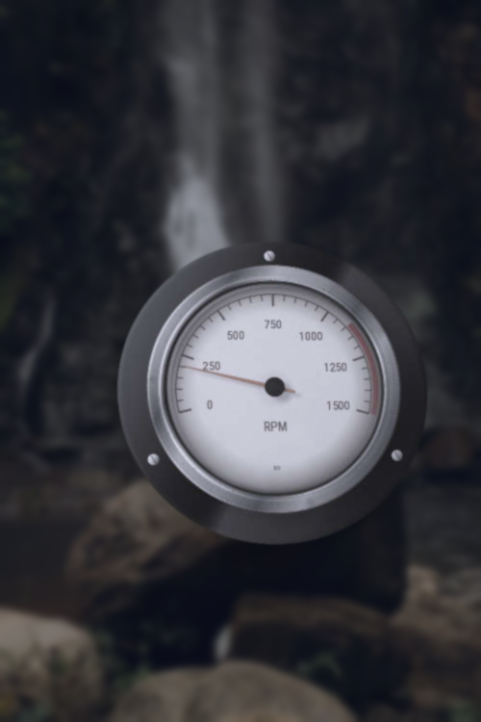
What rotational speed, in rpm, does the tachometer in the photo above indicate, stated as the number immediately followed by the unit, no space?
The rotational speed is 200rpm
